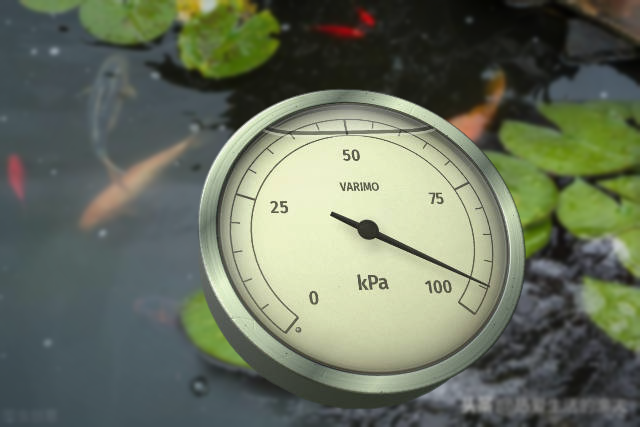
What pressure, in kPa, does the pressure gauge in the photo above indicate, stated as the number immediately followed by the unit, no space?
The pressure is 95kPa
